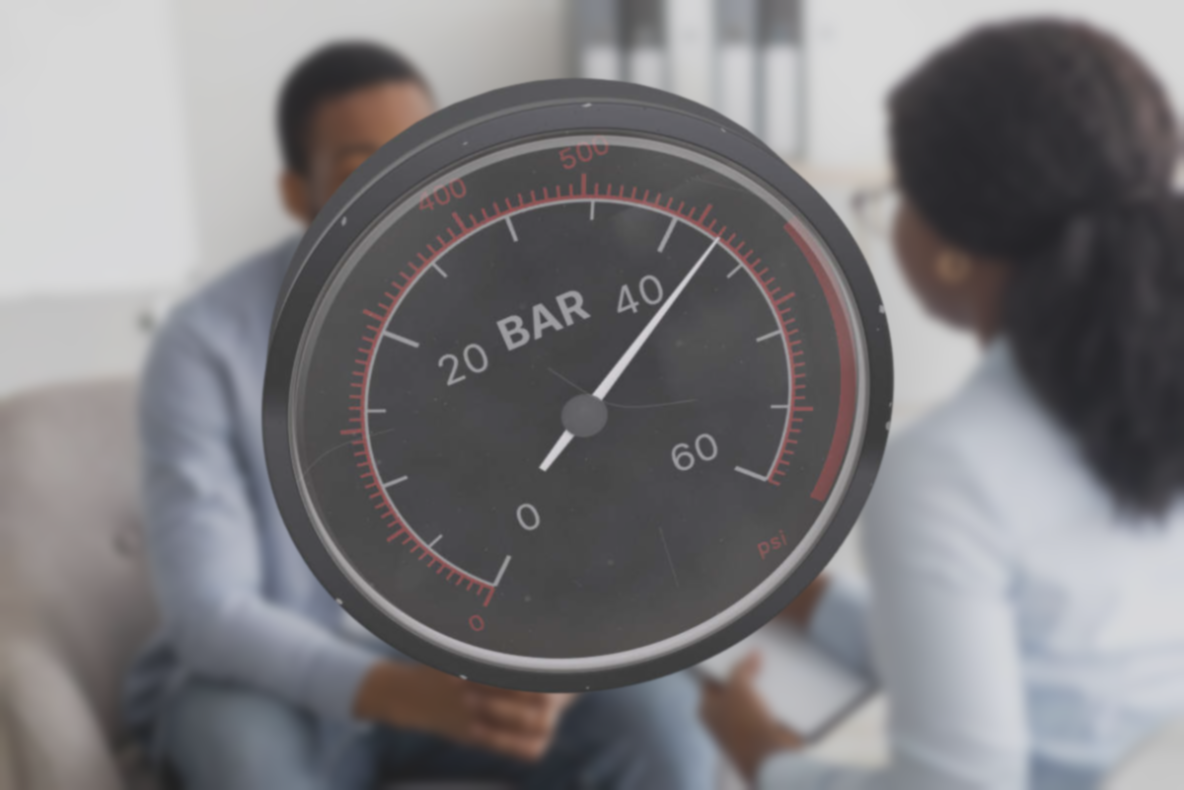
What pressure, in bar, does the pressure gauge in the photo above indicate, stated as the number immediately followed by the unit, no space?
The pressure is 42.5bar
